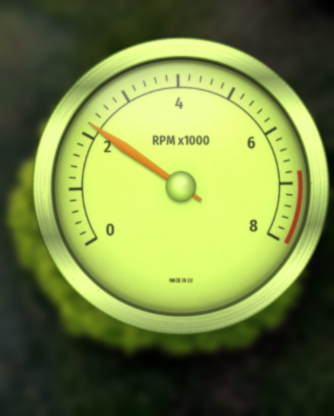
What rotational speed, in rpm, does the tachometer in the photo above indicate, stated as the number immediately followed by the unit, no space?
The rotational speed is 2200rpm
